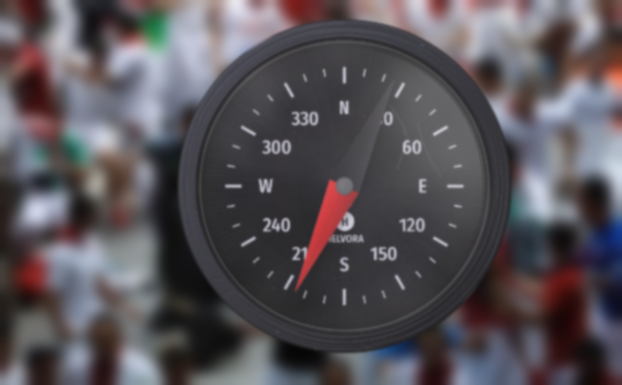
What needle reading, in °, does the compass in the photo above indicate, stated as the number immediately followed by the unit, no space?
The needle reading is 205°
